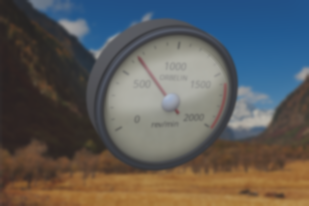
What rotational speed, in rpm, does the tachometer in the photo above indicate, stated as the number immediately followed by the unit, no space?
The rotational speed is 650rpm
